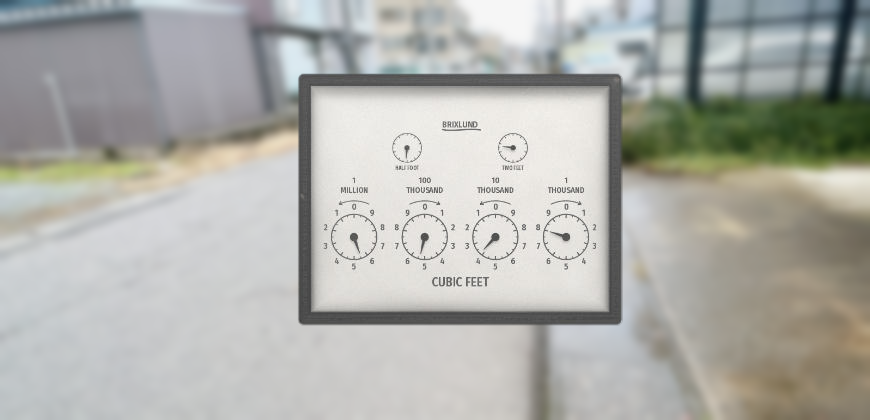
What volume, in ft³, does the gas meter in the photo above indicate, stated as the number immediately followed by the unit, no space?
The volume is 553800ft³
